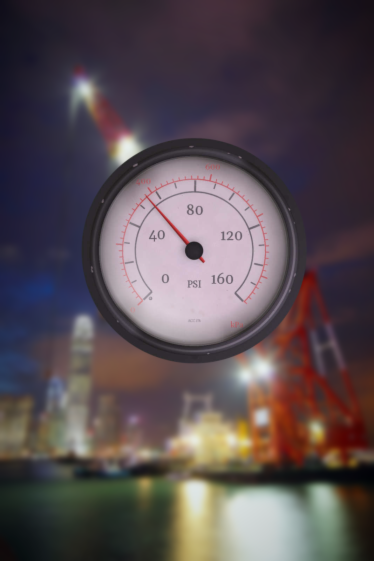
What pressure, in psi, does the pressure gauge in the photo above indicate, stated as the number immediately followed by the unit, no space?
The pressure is 55psi
